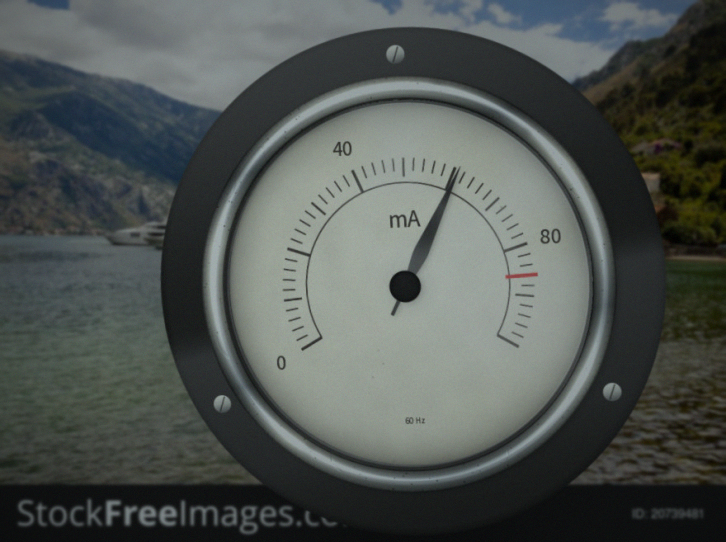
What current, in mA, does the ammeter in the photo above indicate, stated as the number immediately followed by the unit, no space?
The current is 61mA
